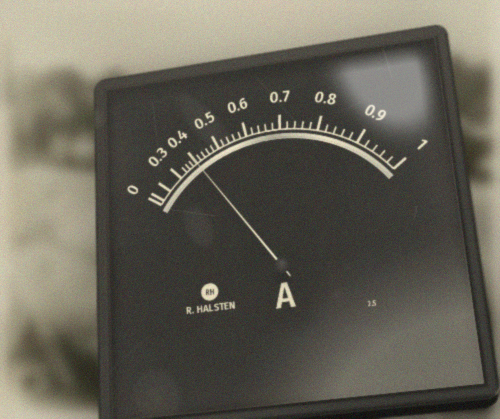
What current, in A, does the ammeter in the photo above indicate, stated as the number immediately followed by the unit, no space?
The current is 0.4A
